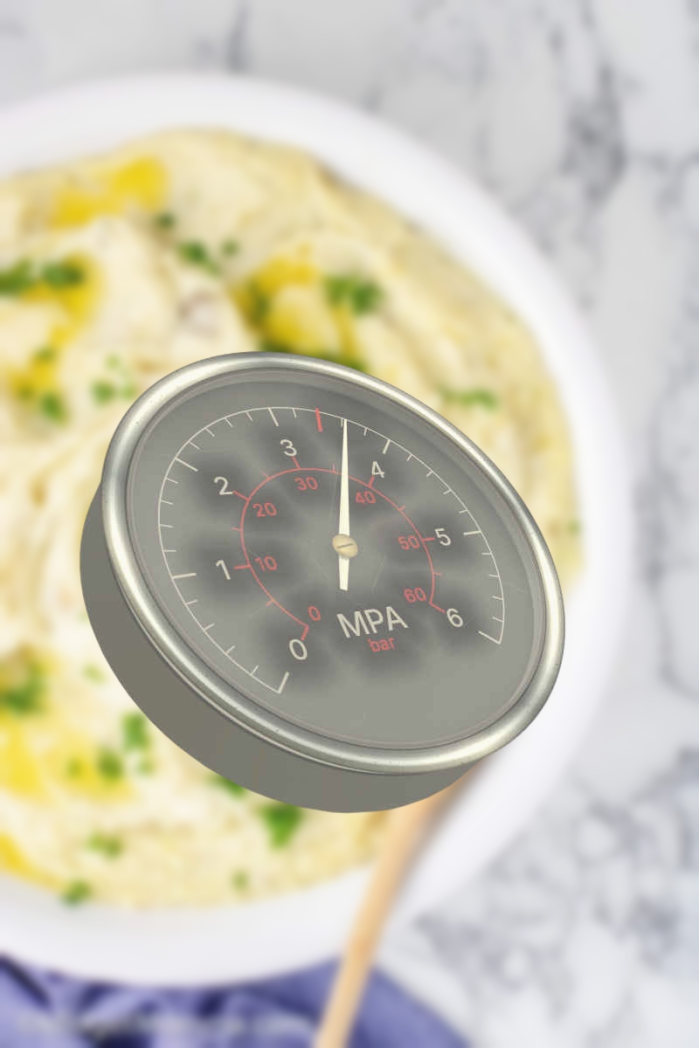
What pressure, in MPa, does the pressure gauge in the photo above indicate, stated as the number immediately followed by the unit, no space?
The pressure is 3.6MPa
